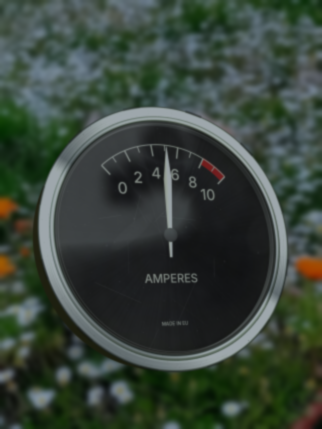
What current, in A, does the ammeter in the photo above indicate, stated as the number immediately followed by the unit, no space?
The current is 5A
